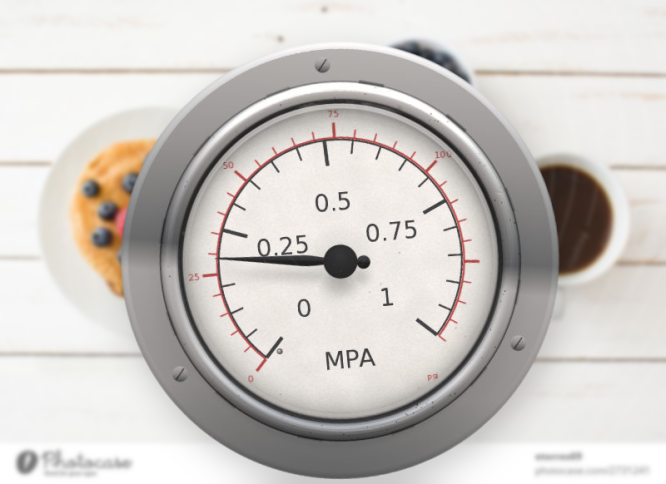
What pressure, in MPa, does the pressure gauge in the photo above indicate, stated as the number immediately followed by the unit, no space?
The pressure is 0.2MPa
